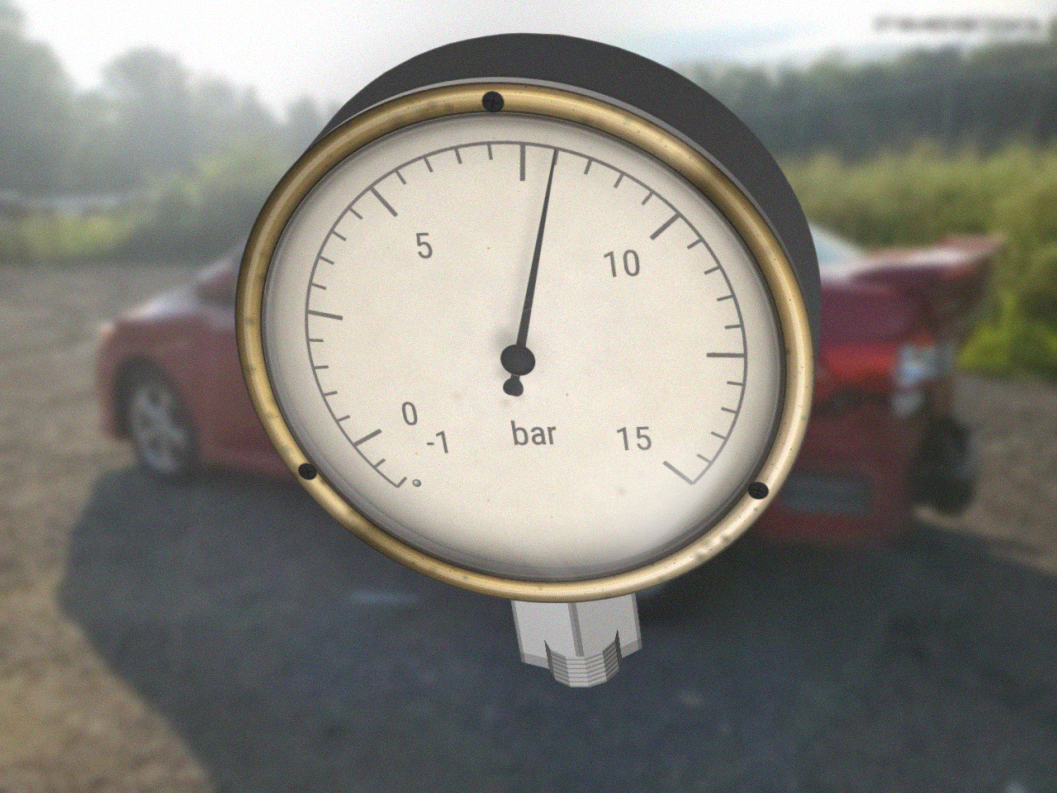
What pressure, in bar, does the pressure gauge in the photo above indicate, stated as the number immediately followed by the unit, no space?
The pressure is 8bar
